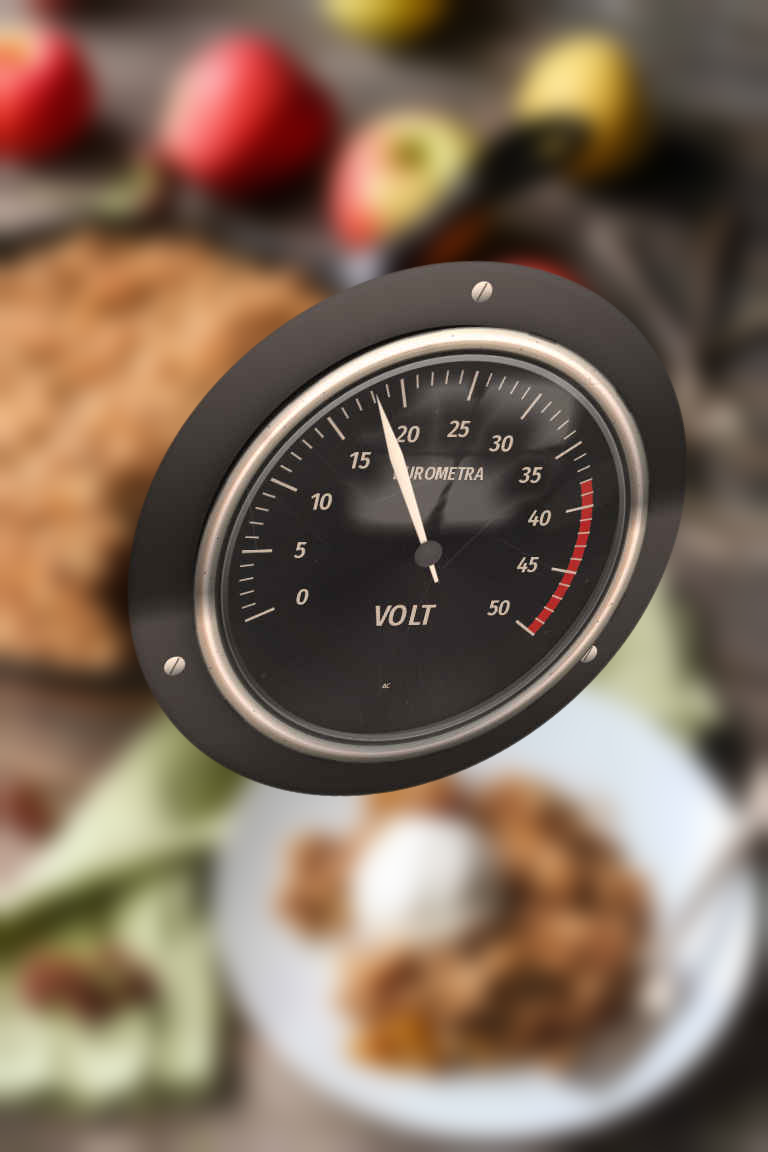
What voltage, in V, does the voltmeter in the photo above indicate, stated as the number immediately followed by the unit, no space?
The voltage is 18V
